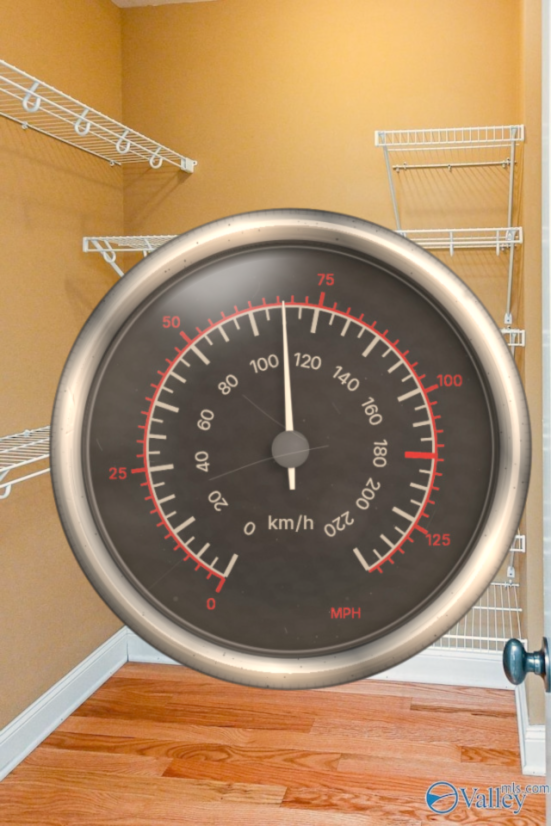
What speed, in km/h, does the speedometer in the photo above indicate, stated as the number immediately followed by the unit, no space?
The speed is 110km/h
